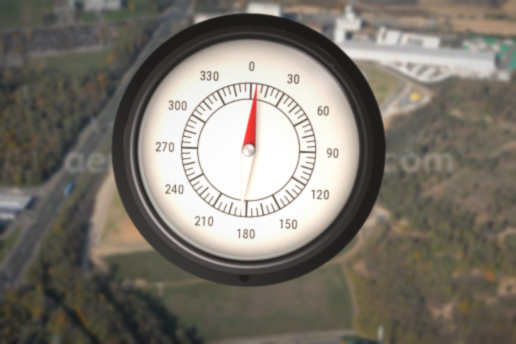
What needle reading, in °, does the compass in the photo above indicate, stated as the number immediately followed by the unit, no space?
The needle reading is 5°
